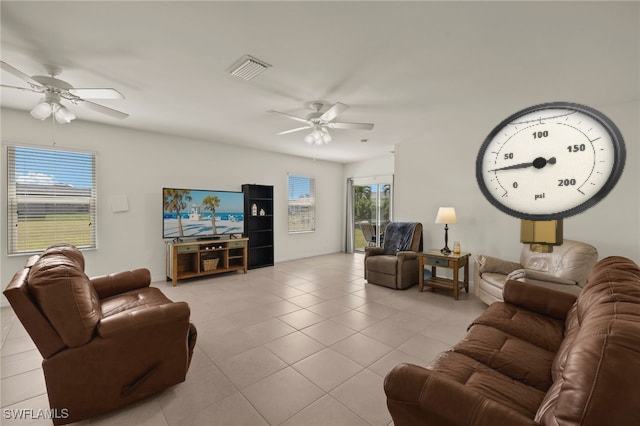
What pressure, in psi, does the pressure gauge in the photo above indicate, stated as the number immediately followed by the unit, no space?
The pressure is 30psi
